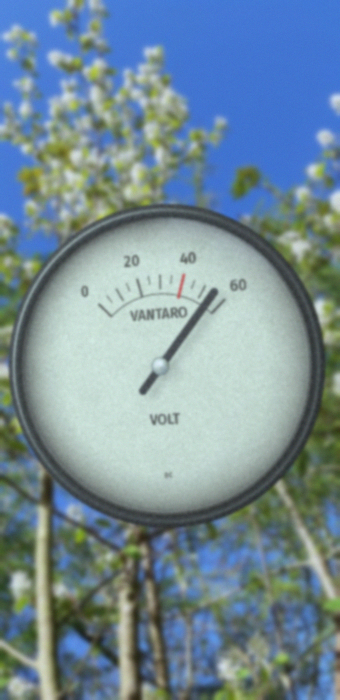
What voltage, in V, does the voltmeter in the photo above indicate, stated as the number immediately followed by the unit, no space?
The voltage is 55V
